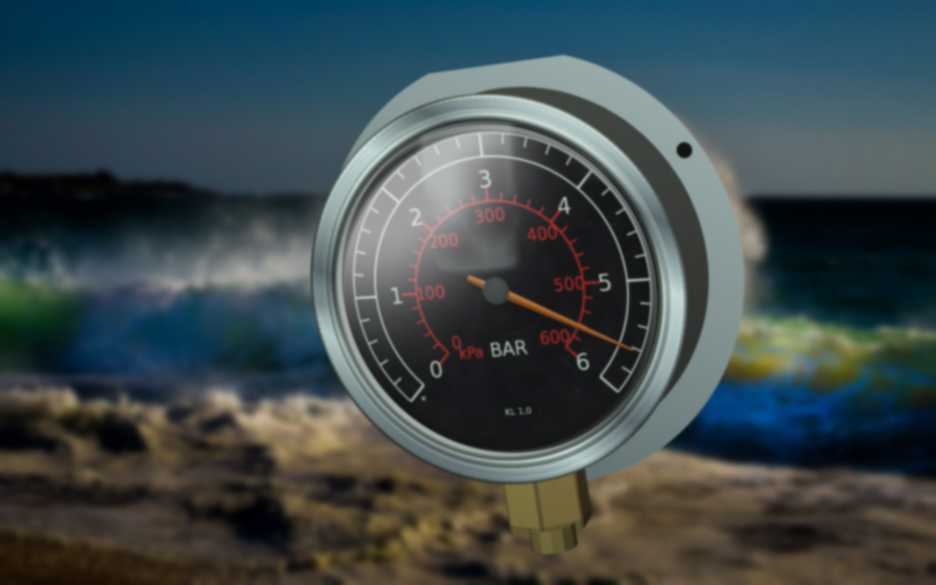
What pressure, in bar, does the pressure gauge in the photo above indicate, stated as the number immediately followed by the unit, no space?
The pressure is 5.6bar
